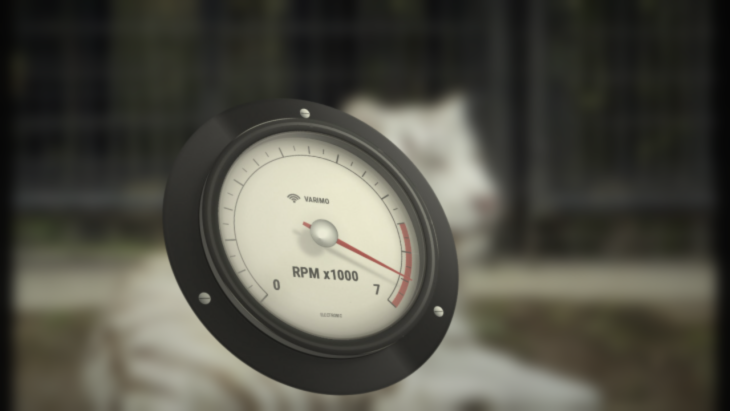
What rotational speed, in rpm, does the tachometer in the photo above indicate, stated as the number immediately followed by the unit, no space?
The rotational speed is 6500rpm
